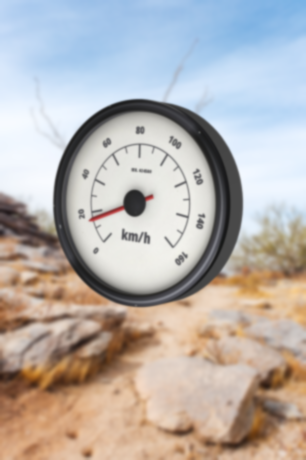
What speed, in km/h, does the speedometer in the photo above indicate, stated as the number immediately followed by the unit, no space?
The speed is 15km/h
